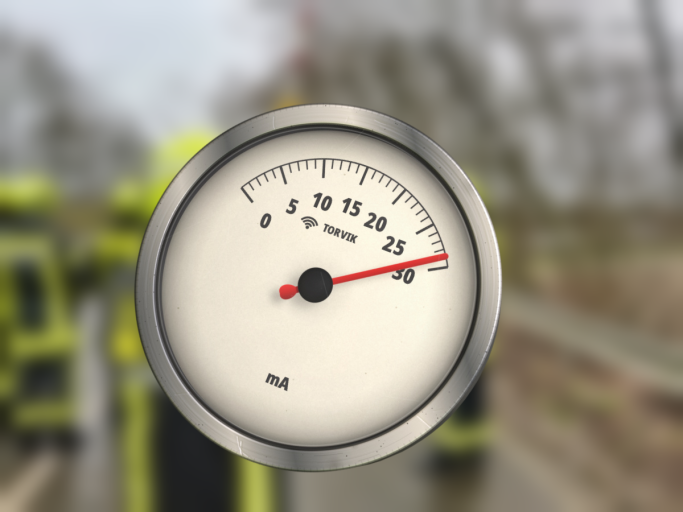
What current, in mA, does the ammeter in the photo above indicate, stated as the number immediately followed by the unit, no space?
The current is 29mA
